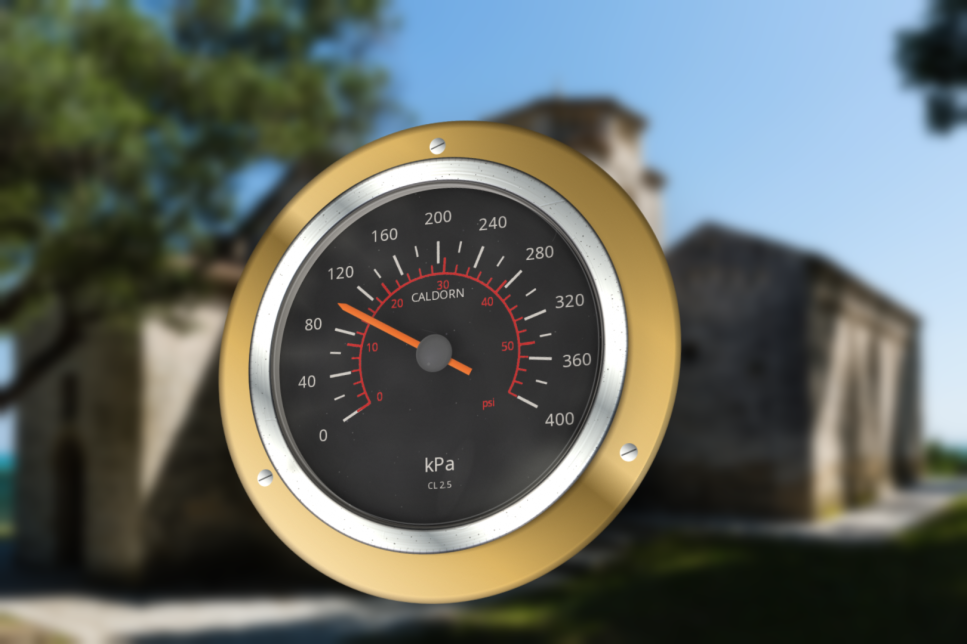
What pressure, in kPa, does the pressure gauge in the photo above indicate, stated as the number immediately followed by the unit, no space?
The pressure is 100kPa
